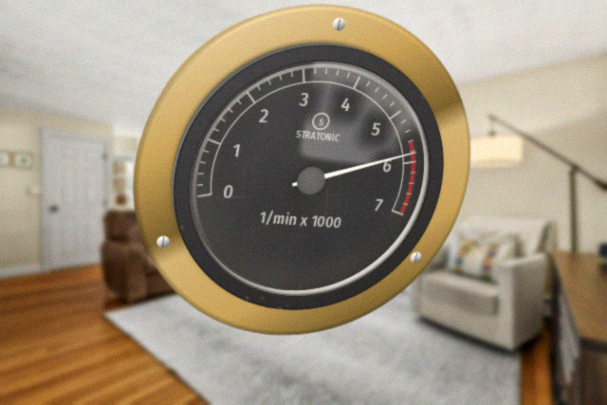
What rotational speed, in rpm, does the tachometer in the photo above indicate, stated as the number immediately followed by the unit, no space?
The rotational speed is 5800rpm
